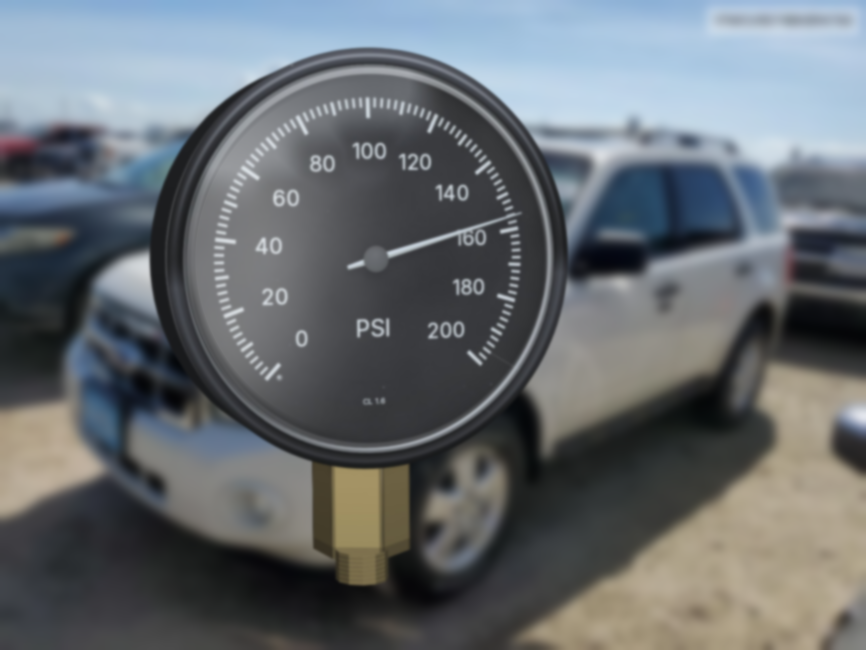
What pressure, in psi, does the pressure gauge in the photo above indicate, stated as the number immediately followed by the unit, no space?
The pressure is 156psi
